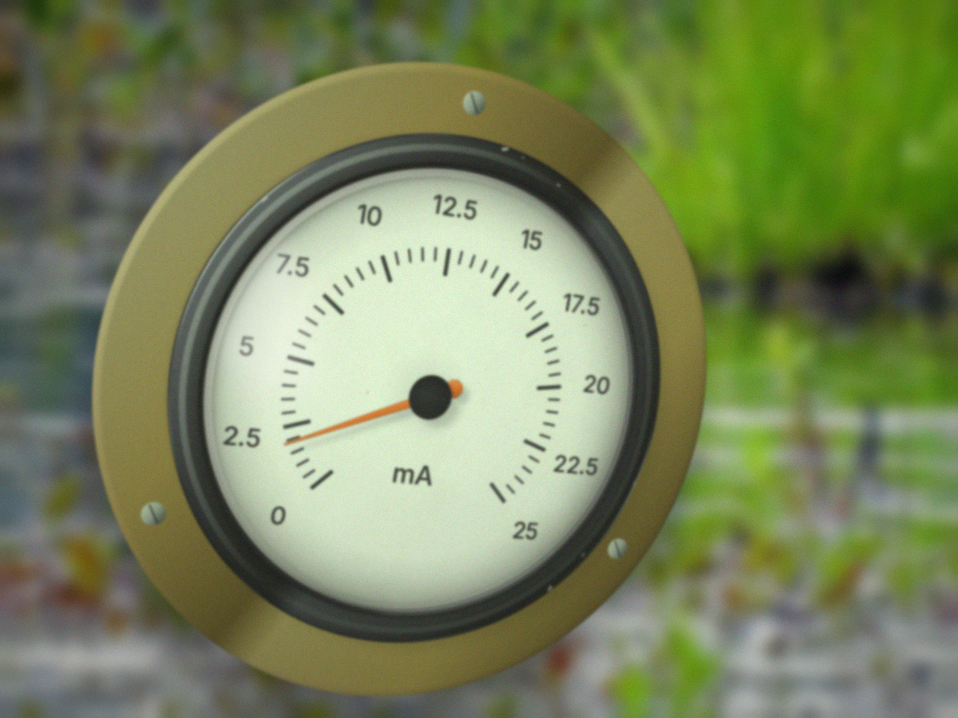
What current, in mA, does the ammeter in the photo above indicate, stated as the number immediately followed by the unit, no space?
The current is 2mA
